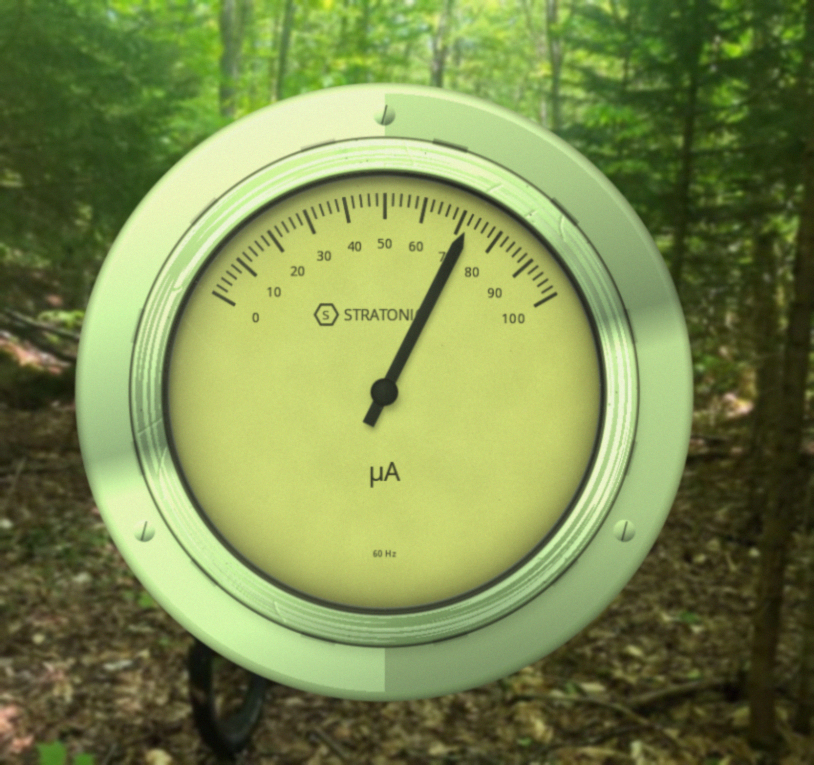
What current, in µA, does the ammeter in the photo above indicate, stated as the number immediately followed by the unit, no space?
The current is 72µA
